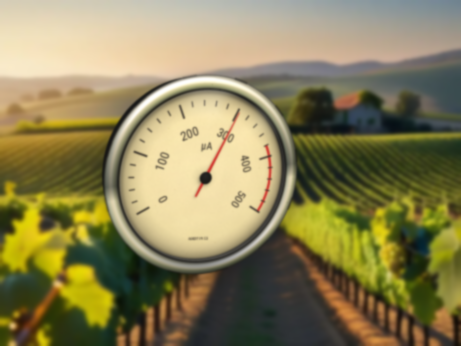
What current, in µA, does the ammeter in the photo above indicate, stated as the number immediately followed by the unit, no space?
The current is 300µA
